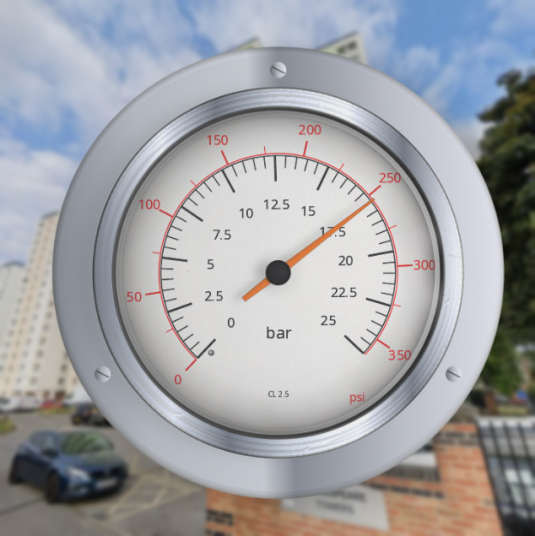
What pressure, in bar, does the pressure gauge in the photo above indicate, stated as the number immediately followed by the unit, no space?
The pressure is 17.5bar
